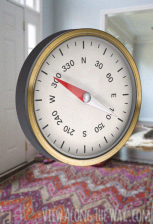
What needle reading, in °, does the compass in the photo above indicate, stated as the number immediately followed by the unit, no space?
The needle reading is 300°
